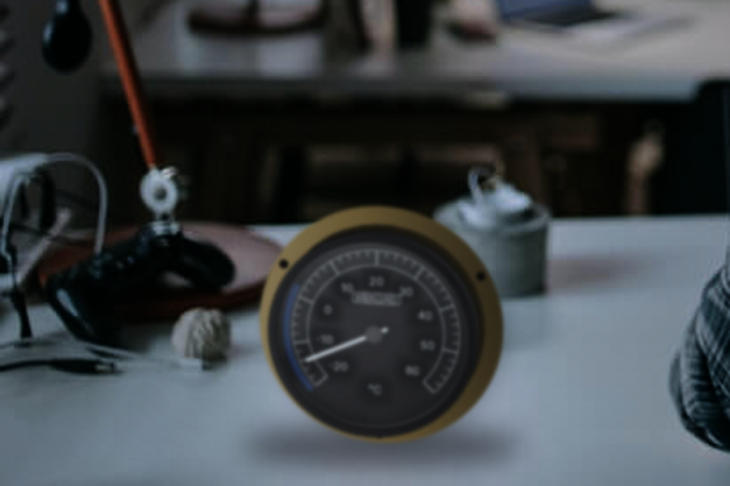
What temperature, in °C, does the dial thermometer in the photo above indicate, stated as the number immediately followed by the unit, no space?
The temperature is -14°C
